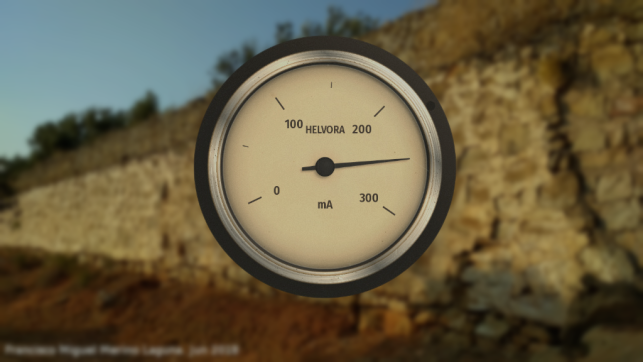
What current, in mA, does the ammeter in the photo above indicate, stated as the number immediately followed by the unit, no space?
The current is 250mA
